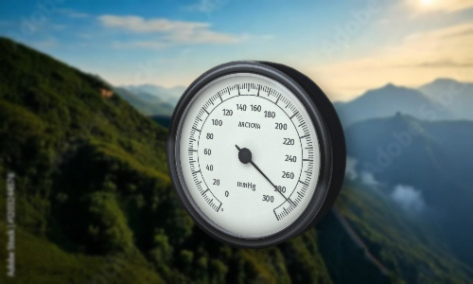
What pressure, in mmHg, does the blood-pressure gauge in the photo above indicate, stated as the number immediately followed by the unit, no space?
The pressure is 280mmHg
